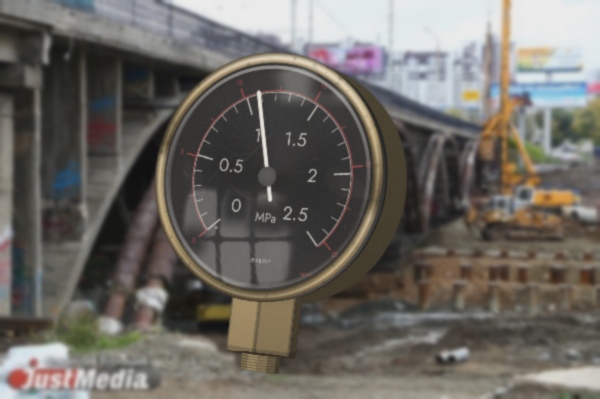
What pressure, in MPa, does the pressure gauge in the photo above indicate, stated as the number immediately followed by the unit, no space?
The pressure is 1.1MPa
